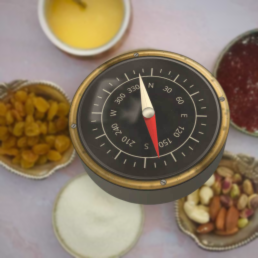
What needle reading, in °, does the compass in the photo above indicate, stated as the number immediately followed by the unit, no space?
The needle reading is 165°
